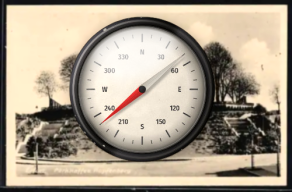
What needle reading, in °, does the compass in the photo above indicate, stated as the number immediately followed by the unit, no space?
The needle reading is 230°
